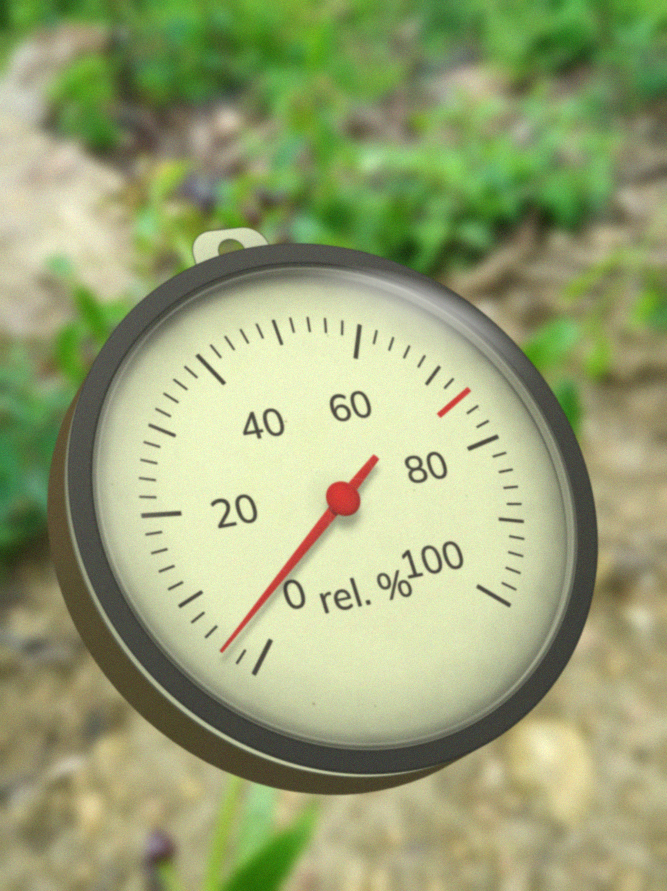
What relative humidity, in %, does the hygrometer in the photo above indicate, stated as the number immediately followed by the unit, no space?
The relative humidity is 4%
